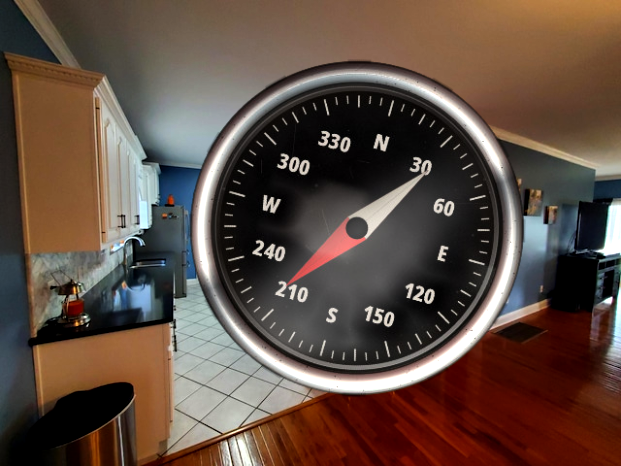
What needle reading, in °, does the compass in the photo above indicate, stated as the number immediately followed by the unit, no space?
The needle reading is 215°
